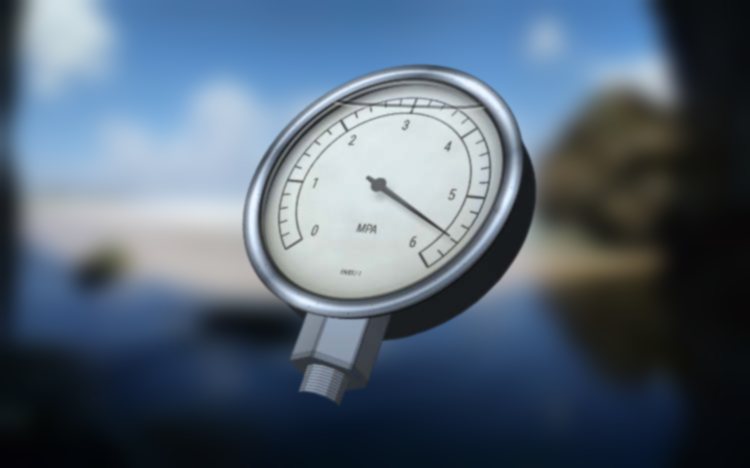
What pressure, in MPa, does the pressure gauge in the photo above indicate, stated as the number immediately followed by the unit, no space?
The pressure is 5.6MPa
